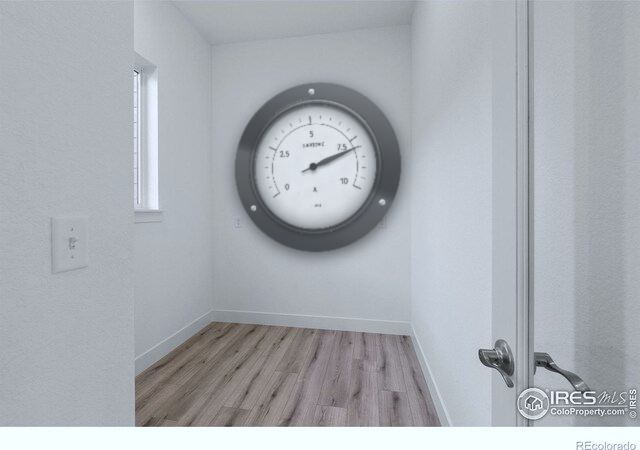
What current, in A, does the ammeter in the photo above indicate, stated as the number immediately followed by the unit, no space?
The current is 8A
